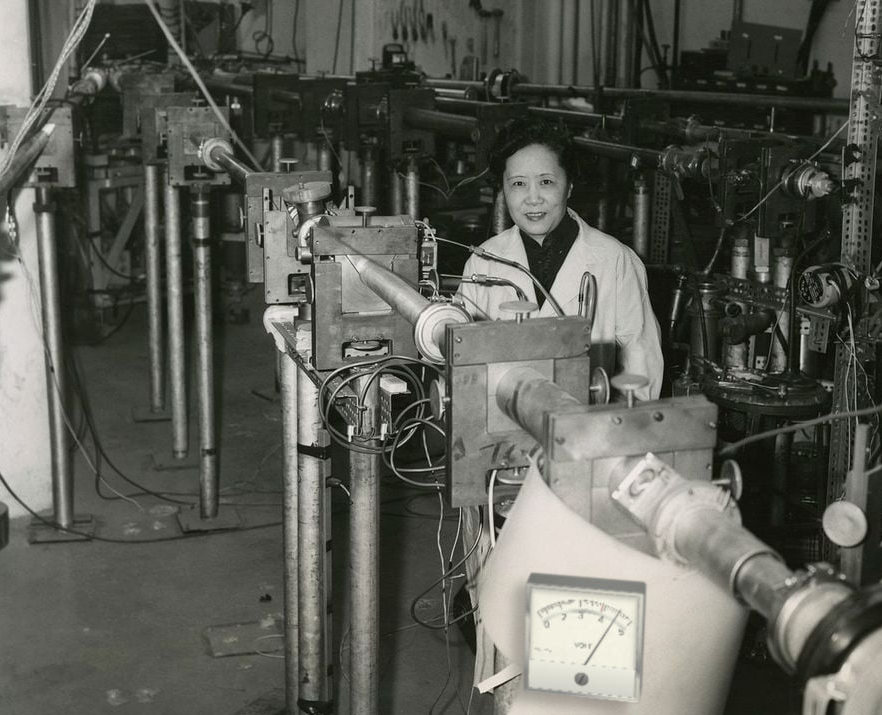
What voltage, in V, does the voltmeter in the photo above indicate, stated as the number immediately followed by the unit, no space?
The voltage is 4.5V
